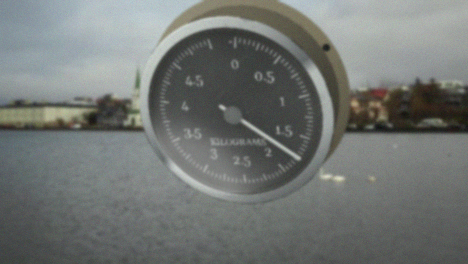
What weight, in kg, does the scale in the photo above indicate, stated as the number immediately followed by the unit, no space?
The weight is 1.75kg
